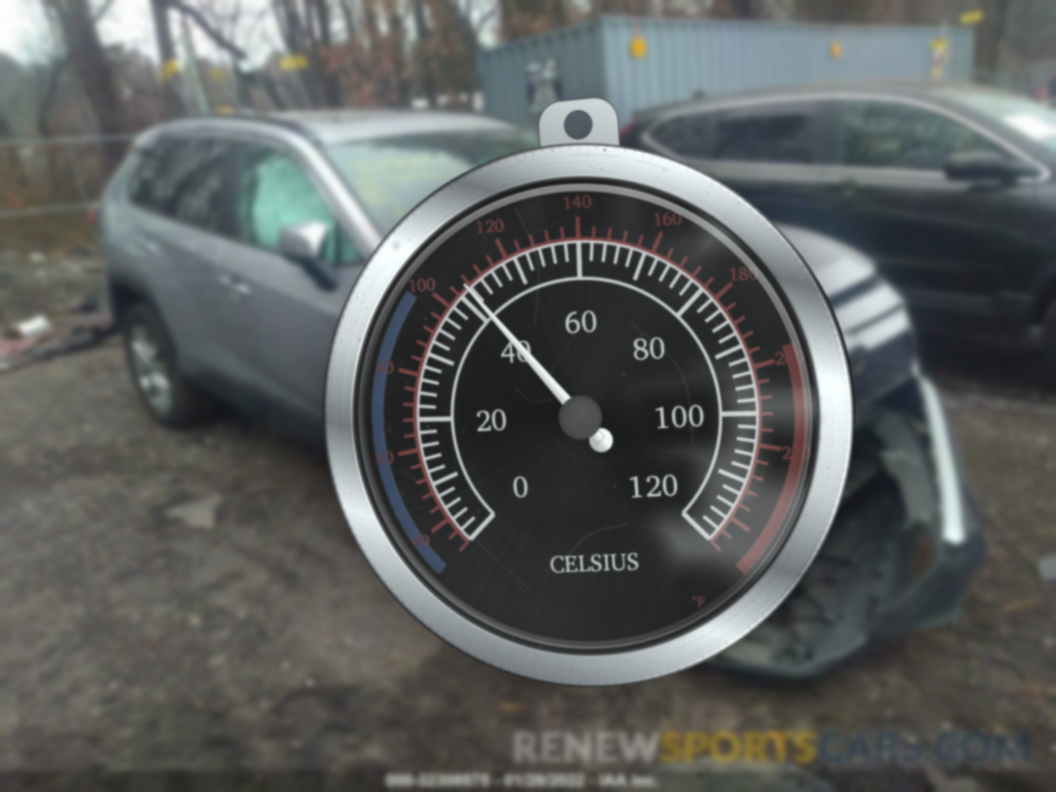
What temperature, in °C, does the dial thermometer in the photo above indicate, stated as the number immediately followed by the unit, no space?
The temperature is 42°C
